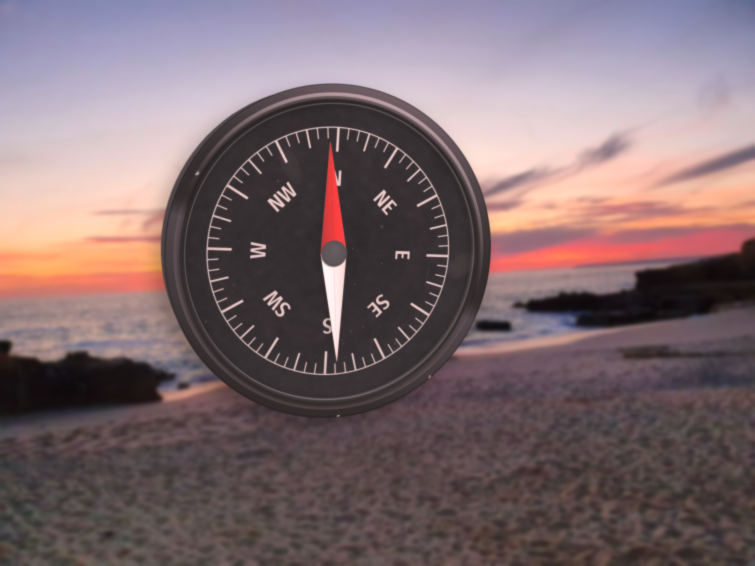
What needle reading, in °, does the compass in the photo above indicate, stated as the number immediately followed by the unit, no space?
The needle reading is 355°
